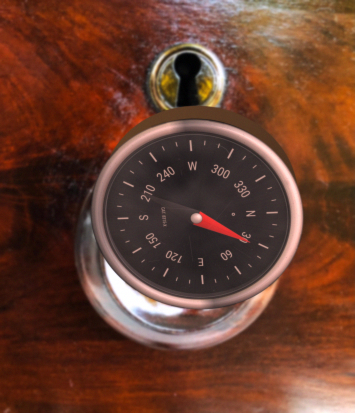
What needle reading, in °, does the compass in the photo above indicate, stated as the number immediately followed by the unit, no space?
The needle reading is 30°
